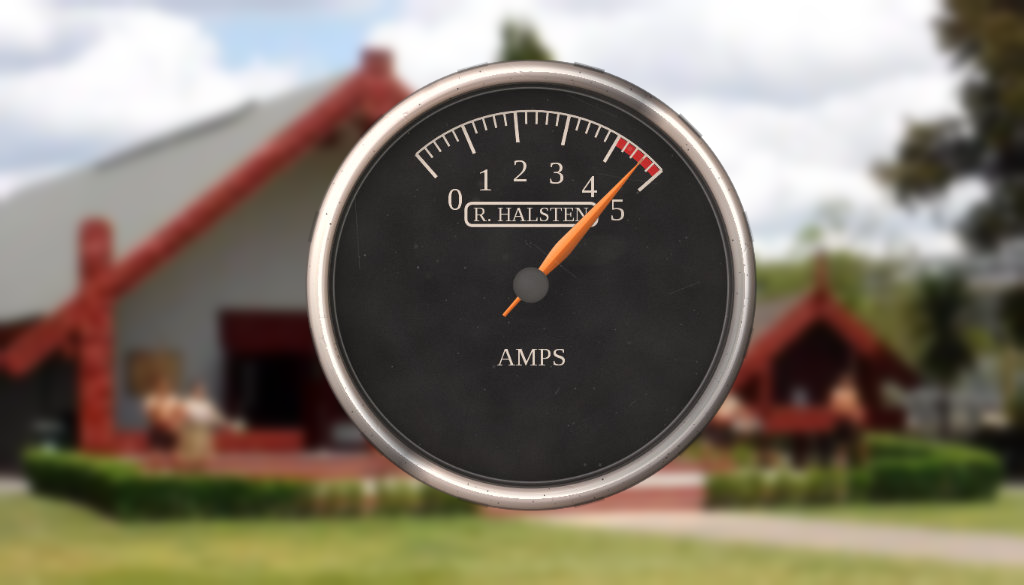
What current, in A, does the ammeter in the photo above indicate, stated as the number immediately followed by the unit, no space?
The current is 4.6A
